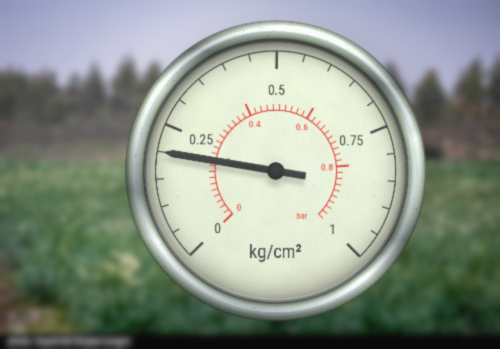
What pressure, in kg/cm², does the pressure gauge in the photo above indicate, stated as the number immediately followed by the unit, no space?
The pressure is 0.2kg/cm²
